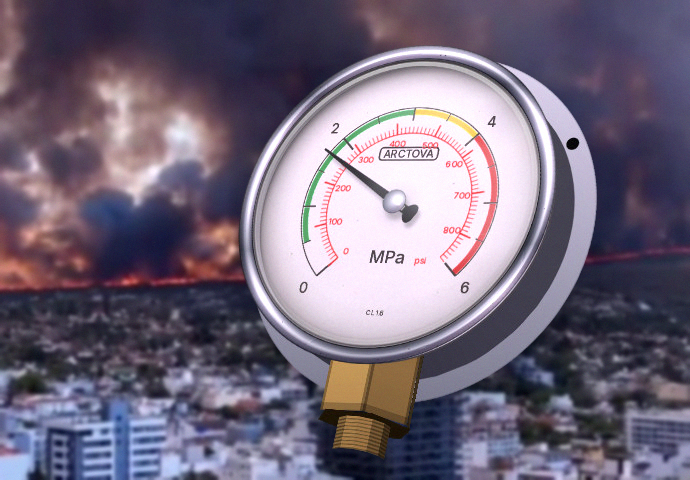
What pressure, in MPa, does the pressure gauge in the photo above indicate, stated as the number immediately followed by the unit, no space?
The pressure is 1.75MPa
